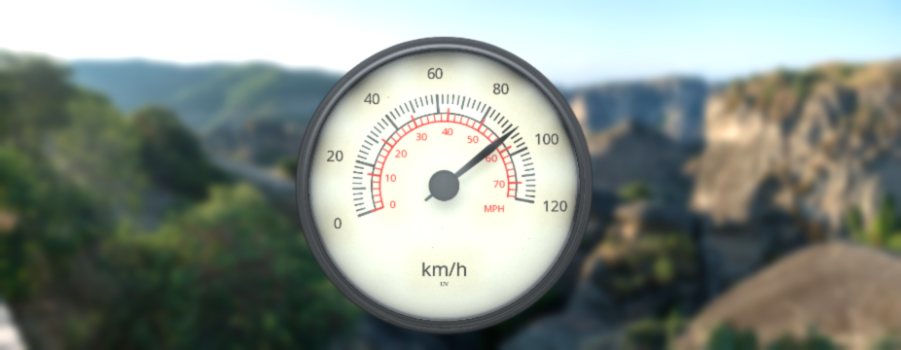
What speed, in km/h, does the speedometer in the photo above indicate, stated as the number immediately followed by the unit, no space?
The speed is 92km/h
